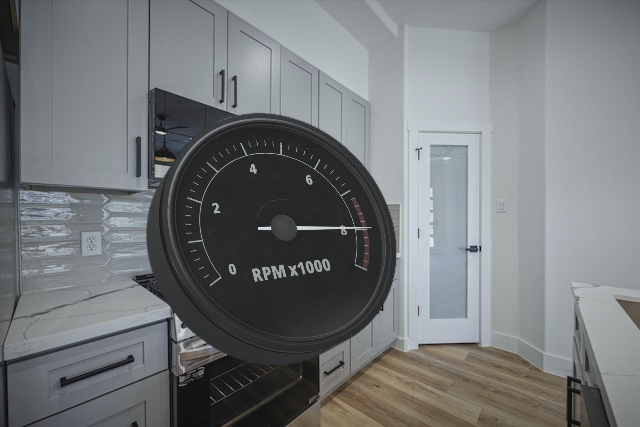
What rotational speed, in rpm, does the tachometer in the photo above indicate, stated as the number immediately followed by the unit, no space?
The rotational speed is 8000rpm
